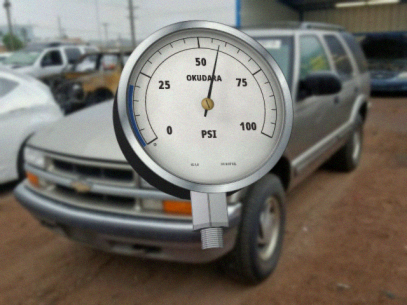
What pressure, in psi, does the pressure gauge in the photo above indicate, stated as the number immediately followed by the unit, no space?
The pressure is 57.5psi
